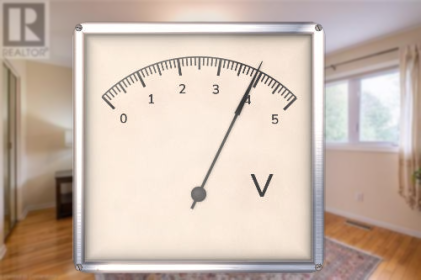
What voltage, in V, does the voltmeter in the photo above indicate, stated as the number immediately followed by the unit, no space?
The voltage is 3.9V
